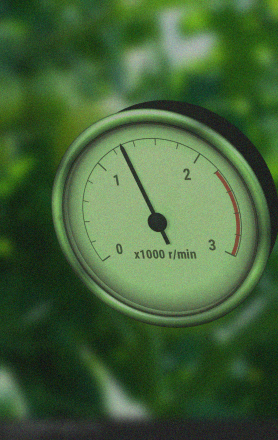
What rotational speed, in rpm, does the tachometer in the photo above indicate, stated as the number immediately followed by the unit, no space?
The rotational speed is 1300rpm
